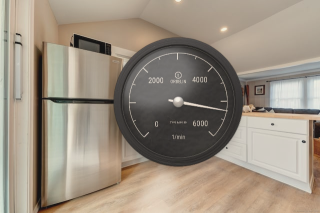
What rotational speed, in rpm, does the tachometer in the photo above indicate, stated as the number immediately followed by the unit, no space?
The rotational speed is 5250rpm
